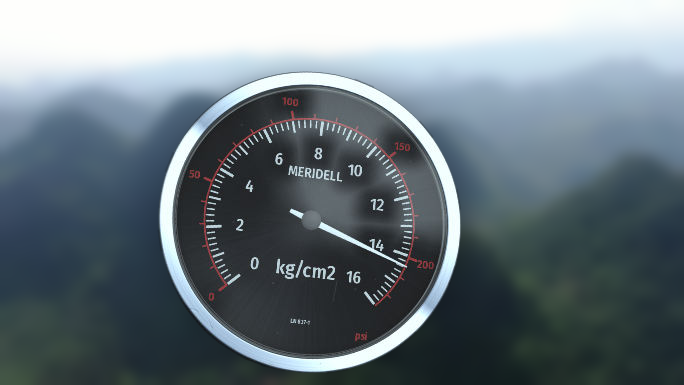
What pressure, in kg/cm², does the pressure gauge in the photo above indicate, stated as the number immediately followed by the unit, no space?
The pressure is 14.4kg/cm²
